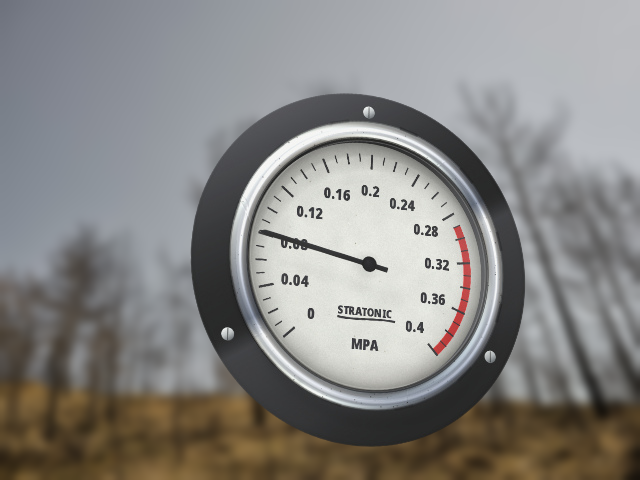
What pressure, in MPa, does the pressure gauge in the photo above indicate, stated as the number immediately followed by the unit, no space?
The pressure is 0.08MPa
